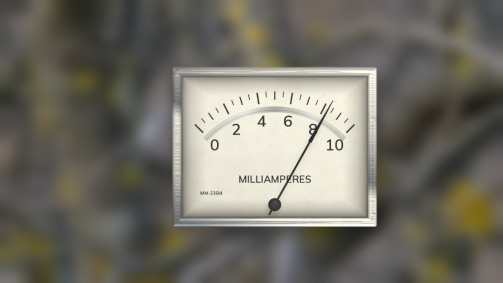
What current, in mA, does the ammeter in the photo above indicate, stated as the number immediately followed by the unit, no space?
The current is 8.25mA
